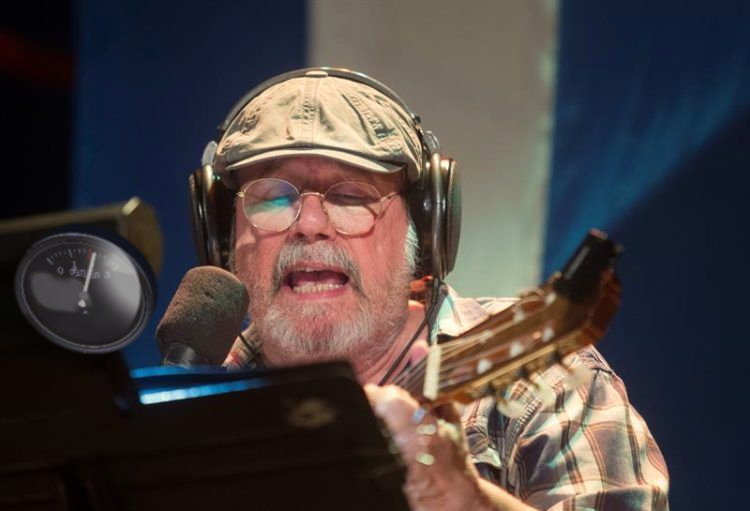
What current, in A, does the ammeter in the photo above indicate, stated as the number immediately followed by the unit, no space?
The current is 2A
